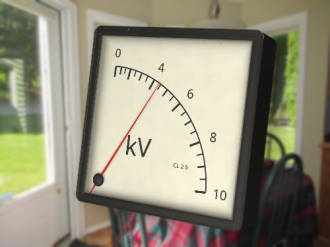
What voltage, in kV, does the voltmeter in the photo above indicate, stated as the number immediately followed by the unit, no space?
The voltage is 4.5kV
